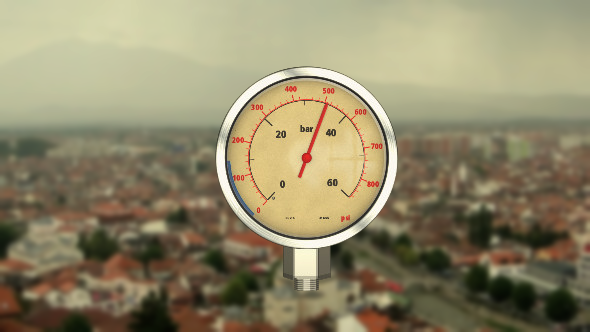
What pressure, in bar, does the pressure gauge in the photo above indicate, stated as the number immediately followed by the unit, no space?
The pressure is 35bar
